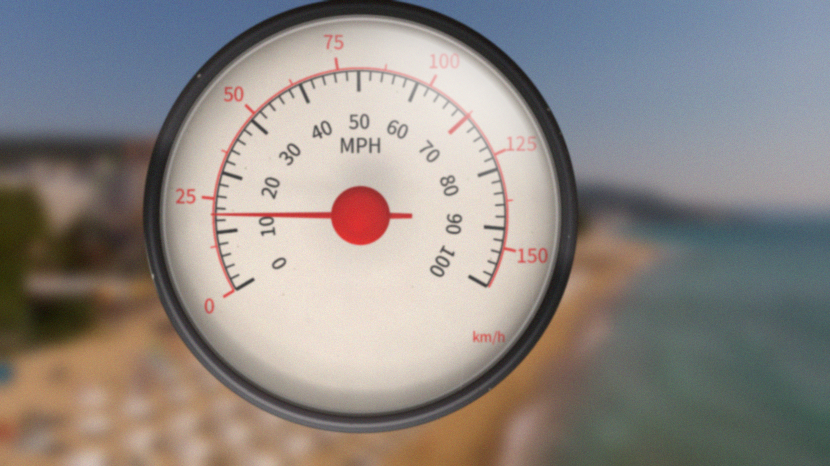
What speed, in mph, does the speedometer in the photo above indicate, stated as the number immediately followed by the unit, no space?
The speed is 13mph
